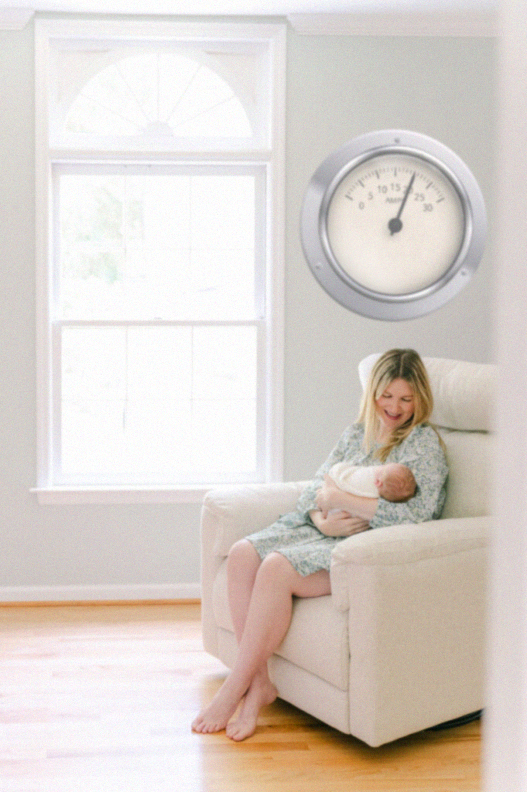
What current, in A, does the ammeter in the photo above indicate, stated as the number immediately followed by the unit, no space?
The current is 20A
